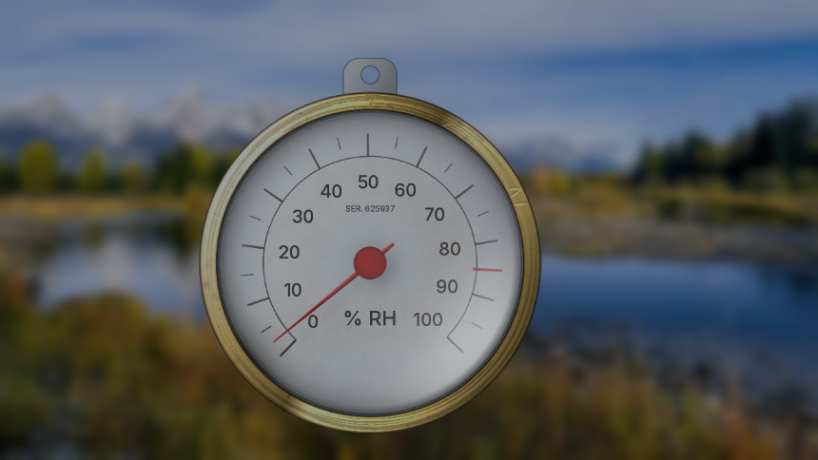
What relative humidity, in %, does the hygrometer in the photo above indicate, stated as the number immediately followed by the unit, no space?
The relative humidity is 2.5%
